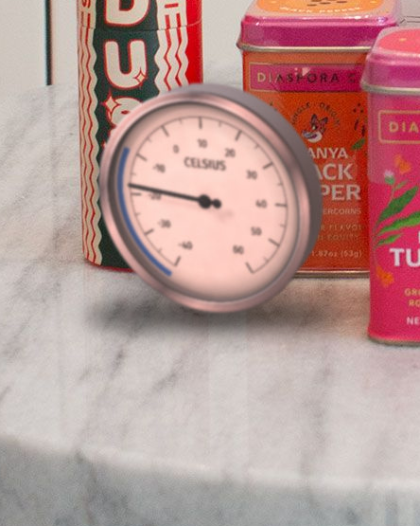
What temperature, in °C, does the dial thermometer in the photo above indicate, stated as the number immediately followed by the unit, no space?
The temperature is -17.5°C
